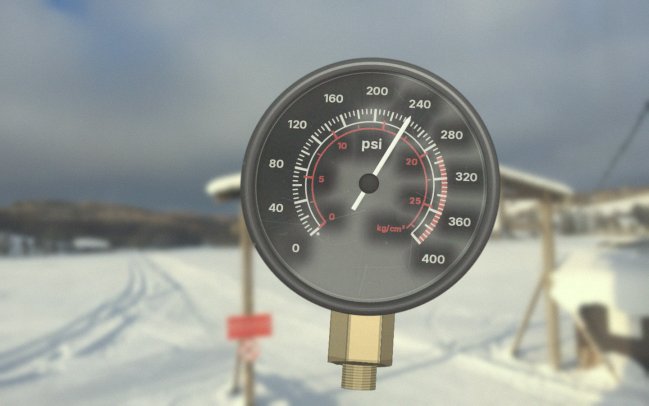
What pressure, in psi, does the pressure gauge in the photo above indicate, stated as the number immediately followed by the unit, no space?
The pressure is 240psi
